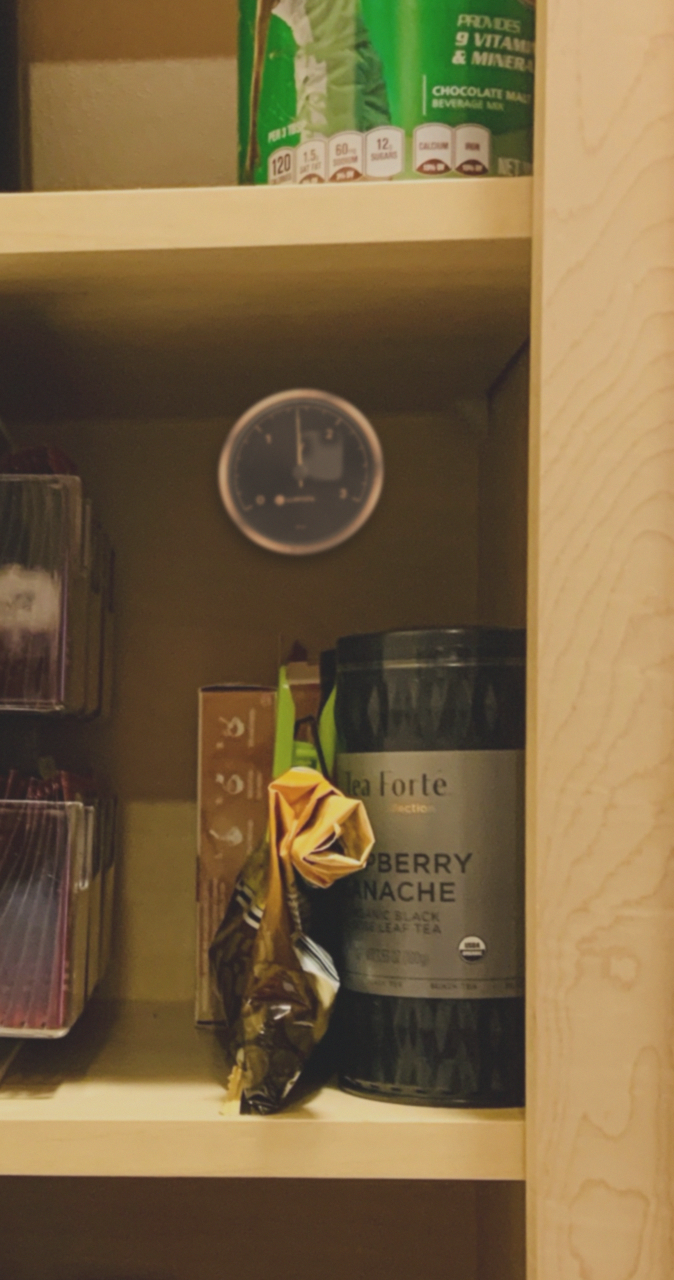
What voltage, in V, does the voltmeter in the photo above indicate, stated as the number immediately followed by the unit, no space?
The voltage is 1.5V
